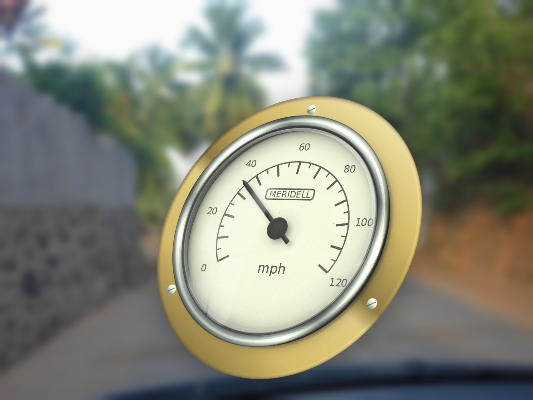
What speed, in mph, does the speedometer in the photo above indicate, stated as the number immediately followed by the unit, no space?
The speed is 35mph
